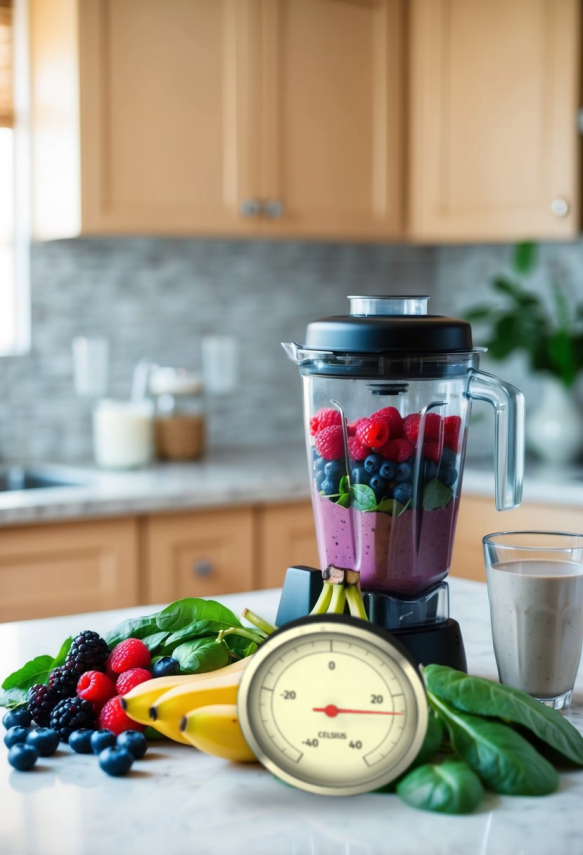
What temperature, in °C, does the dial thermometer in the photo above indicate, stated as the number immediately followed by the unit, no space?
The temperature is 24°C
